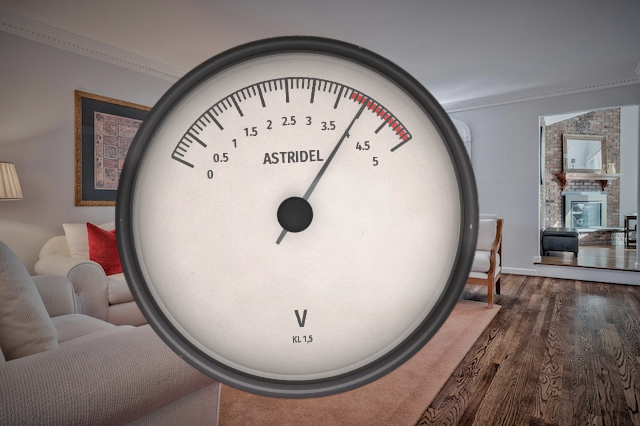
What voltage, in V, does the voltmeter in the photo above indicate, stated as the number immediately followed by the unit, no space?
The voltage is 4V
